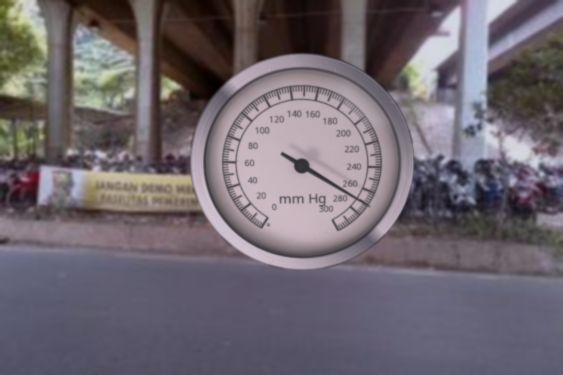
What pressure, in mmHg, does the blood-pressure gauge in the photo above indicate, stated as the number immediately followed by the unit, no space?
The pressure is 270mmHg
